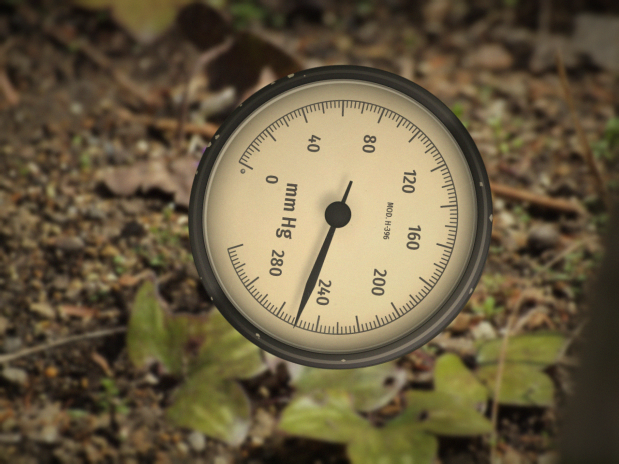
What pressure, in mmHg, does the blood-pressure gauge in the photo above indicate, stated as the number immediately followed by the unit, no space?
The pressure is 250mmHg
